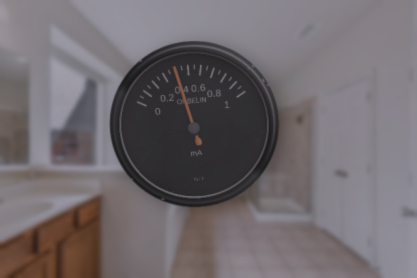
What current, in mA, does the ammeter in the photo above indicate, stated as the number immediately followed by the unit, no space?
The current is 0.4mA
